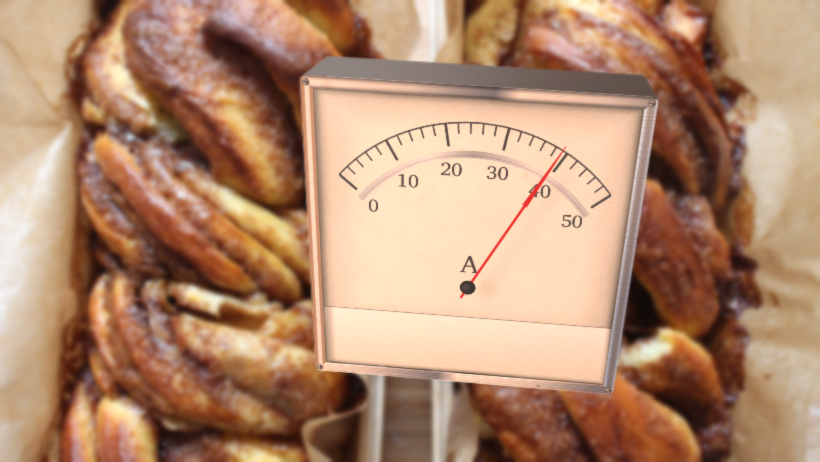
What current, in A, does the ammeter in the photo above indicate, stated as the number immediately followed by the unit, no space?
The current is 39A
